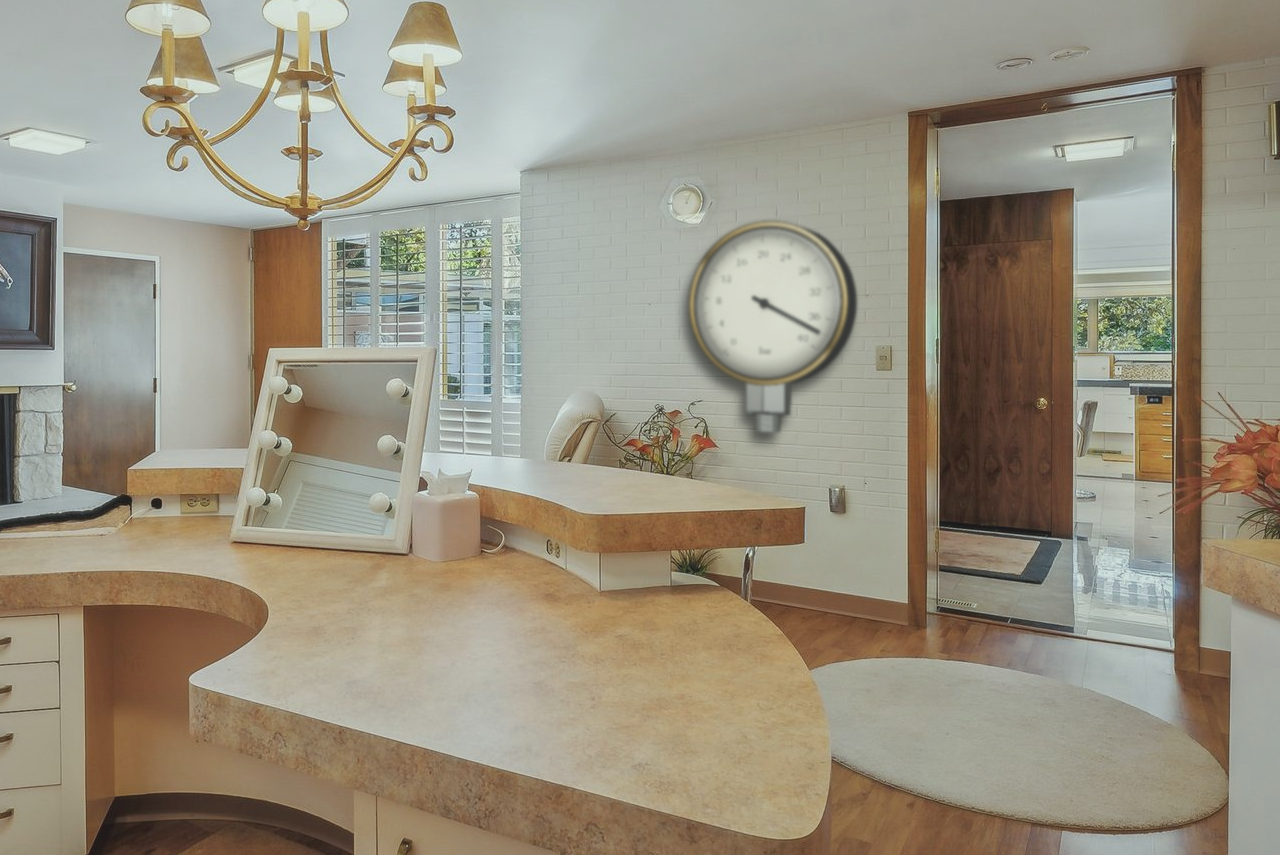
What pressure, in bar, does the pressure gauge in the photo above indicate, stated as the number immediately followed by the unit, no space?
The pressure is 38bar
